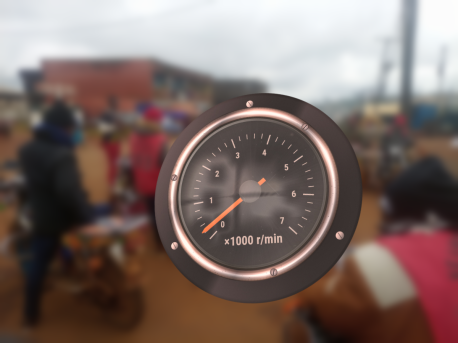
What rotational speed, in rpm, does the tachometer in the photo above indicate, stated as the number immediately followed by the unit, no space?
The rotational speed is 200rpm
